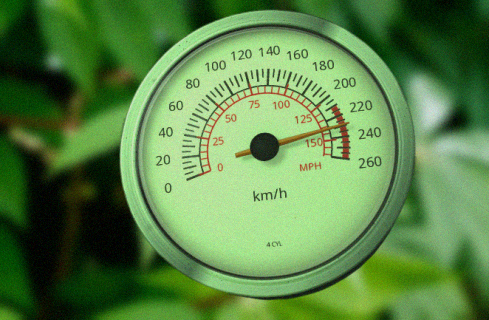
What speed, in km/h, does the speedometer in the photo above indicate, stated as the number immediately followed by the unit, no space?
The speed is 230km/h
